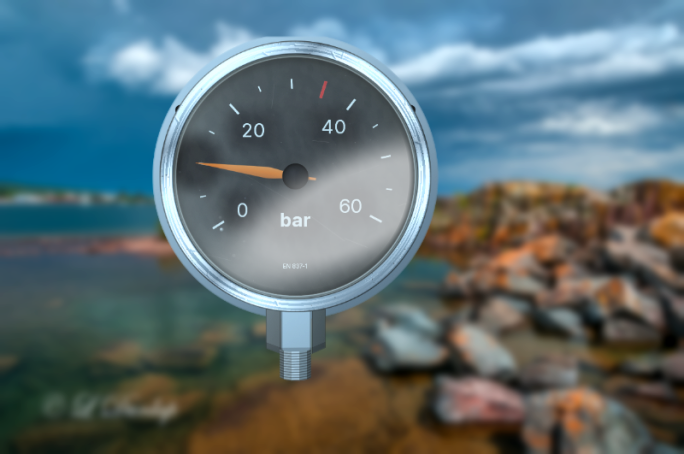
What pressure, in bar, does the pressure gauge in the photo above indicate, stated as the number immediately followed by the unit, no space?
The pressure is 10bar
